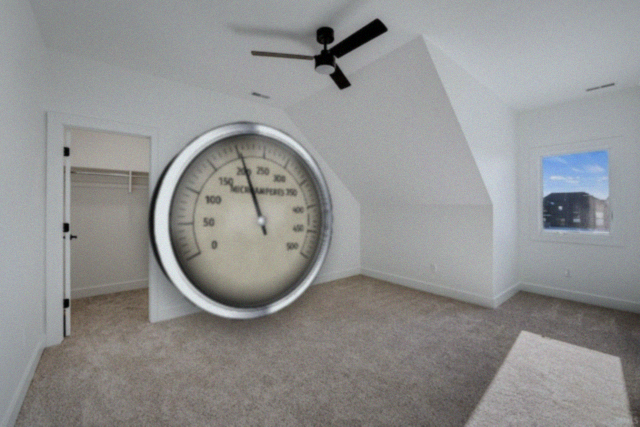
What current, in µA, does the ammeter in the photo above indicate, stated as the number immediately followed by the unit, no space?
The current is 200µA
